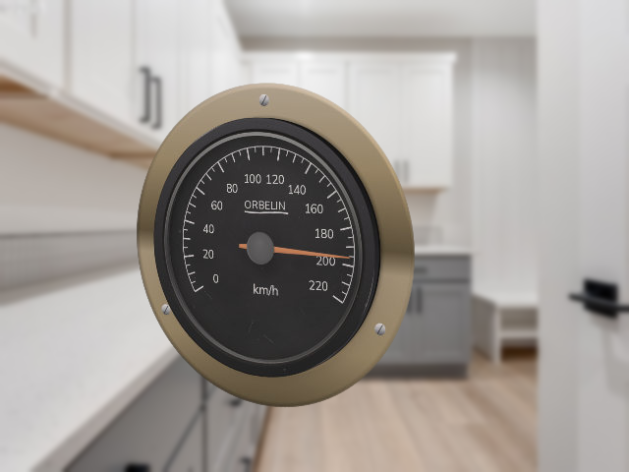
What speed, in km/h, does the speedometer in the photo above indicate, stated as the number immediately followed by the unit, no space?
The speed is 195km/h
